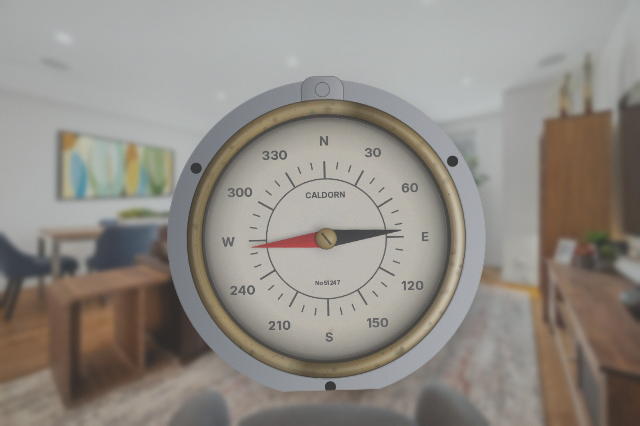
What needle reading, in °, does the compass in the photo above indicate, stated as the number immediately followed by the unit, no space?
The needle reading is 265°
